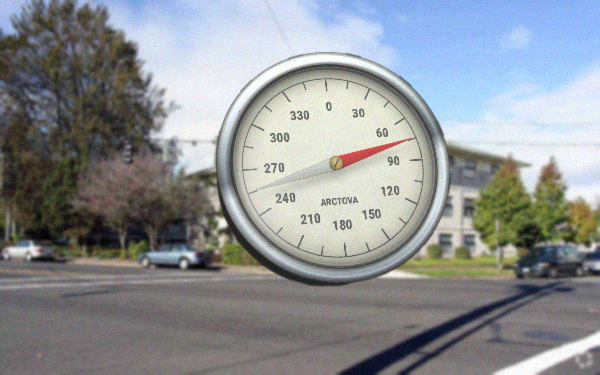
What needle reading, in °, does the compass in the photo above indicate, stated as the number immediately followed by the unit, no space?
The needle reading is 75°
